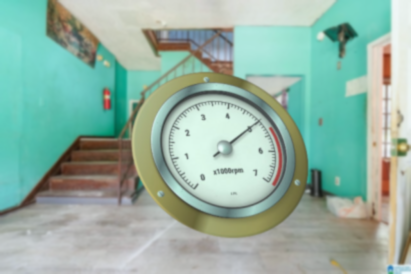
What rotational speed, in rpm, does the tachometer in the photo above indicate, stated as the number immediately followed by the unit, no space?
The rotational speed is 5000rpm
